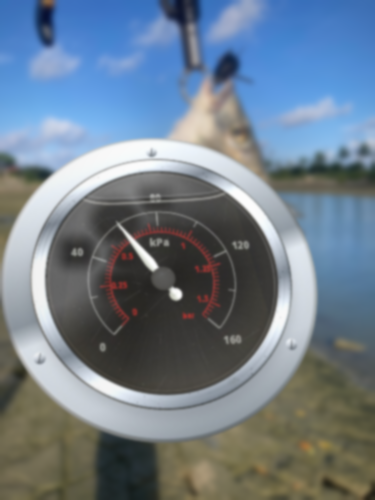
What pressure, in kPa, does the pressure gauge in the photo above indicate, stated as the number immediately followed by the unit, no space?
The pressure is 60kPa
